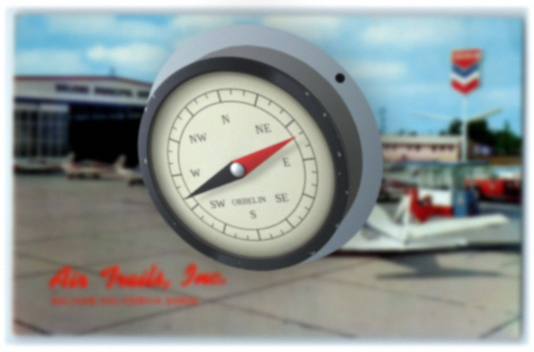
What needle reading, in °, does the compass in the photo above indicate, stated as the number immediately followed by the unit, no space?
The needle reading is 70°
